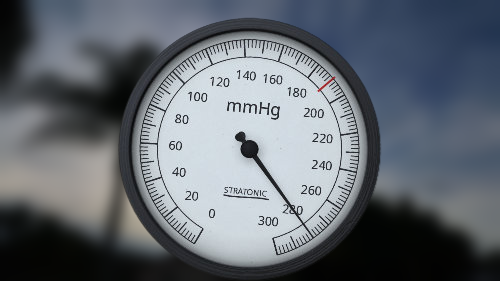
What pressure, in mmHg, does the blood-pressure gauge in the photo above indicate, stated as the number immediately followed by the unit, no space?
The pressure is 280mmHg
